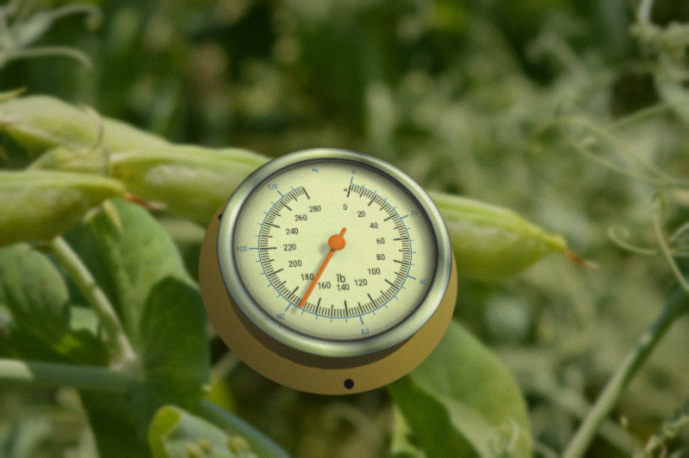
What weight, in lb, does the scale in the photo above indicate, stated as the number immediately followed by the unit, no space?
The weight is 170lb
